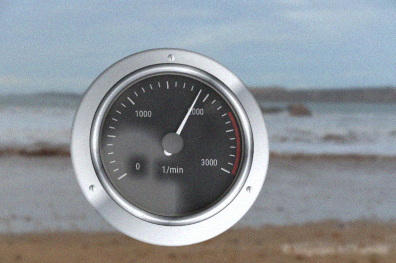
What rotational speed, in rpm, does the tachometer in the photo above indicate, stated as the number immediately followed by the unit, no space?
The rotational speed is 1900rpm
